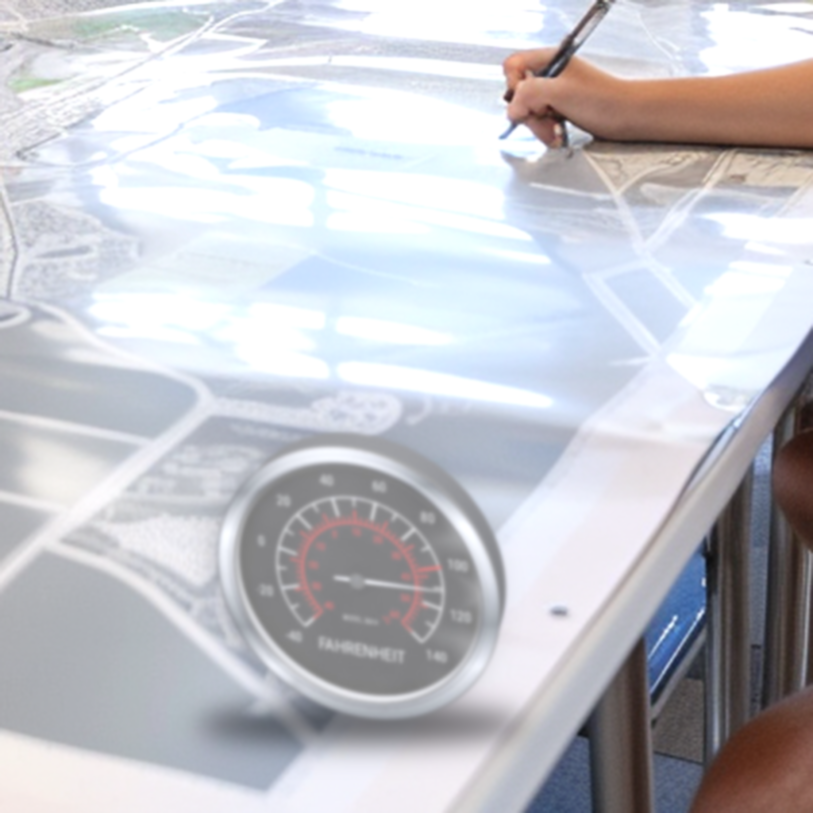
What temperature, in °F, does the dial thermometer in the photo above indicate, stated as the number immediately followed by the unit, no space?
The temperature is 110°F
